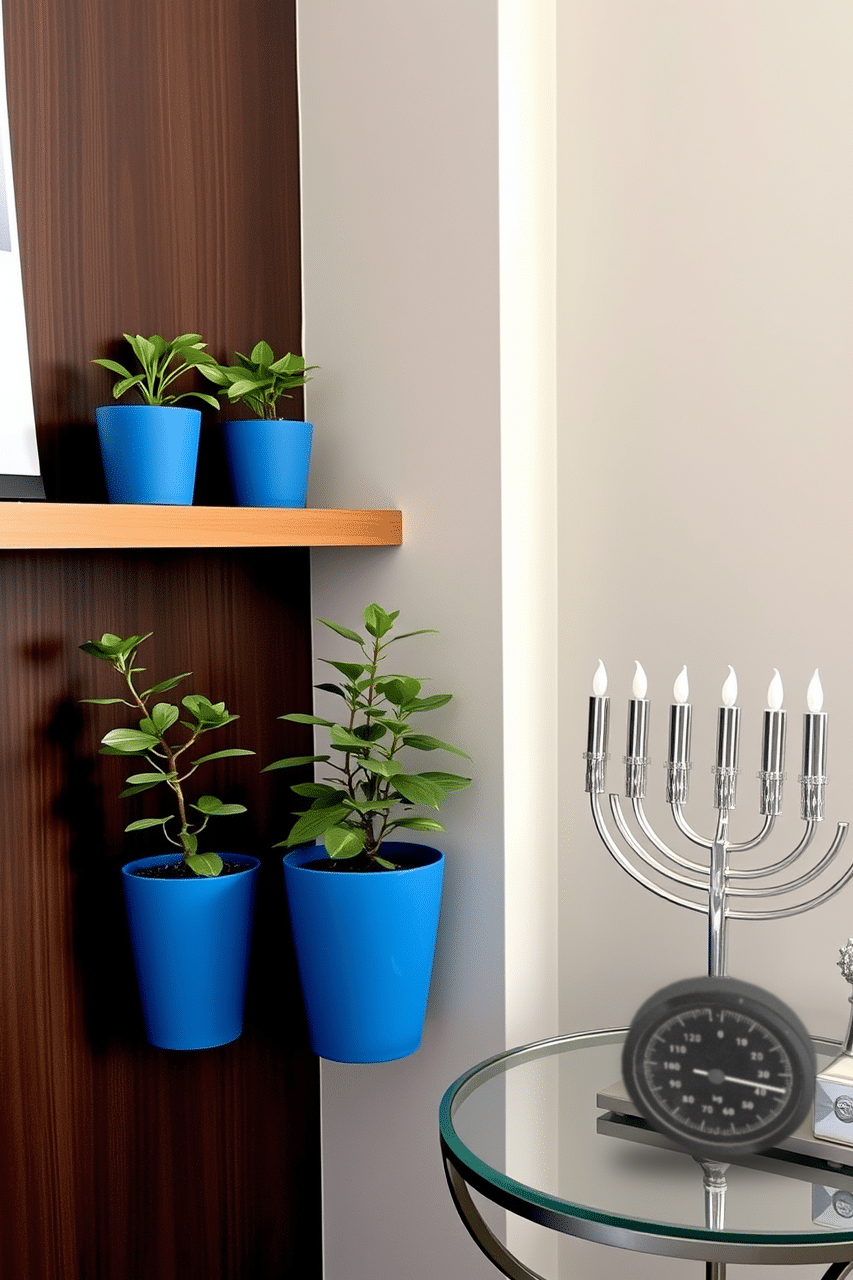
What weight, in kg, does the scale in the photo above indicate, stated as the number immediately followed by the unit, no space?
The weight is 35kg
